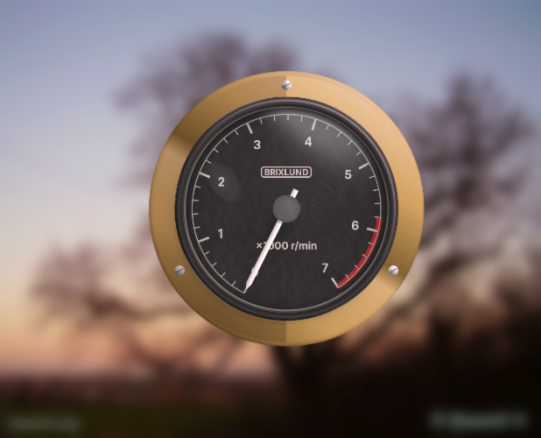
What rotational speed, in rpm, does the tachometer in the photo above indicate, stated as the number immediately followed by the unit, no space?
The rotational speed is 0rpm
